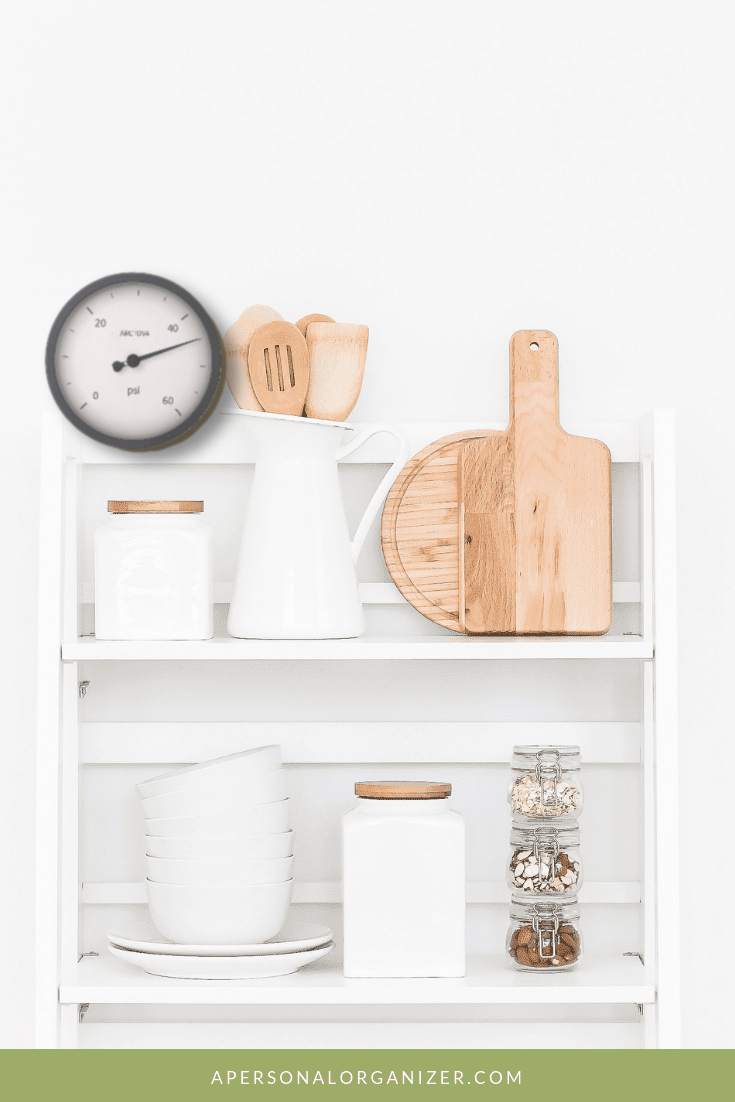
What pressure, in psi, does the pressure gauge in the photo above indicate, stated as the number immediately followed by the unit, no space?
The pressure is 45psi
